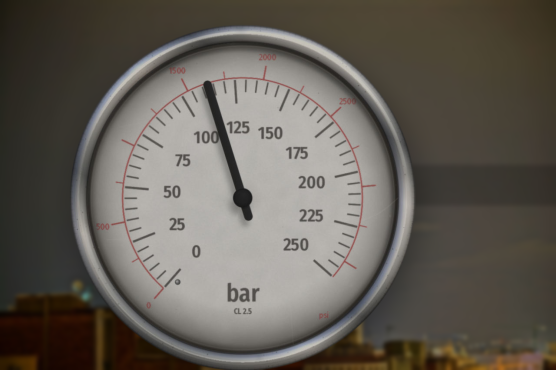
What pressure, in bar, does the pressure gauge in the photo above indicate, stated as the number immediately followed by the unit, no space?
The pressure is 112.5bar
